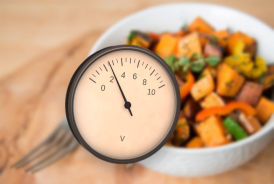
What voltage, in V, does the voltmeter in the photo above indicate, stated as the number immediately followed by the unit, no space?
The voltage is 2.5V
